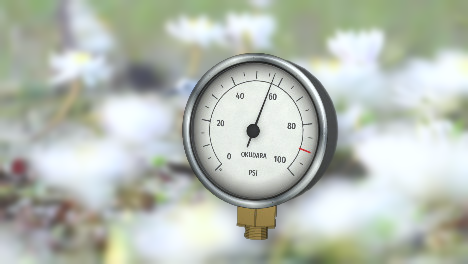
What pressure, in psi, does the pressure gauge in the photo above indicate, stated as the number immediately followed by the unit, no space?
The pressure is 57.5psi
